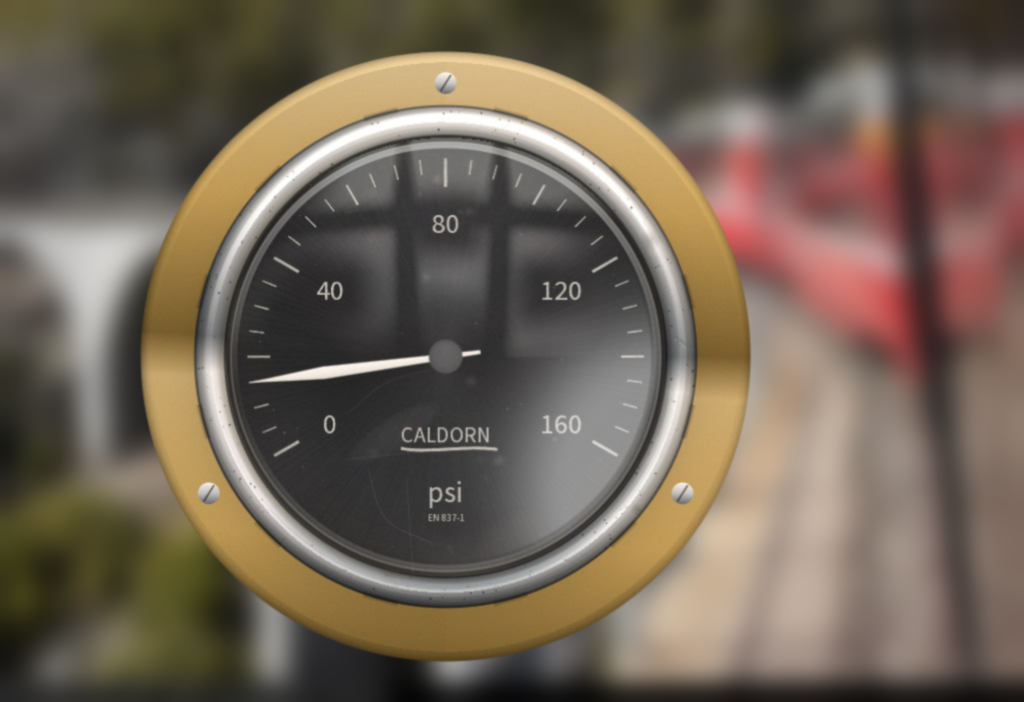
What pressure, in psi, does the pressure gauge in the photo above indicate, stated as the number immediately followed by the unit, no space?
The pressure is 15psi
